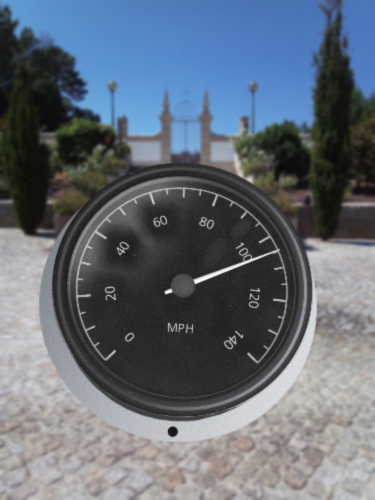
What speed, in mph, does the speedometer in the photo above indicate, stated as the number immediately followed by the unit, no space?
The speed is 105mph
